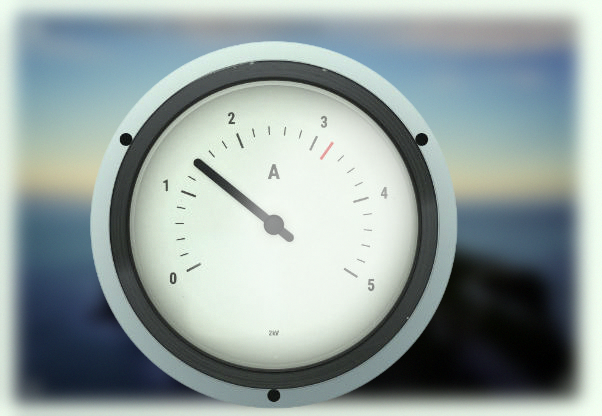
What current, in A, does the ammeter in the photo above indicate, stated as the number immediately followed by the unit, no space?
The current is 1.4A
